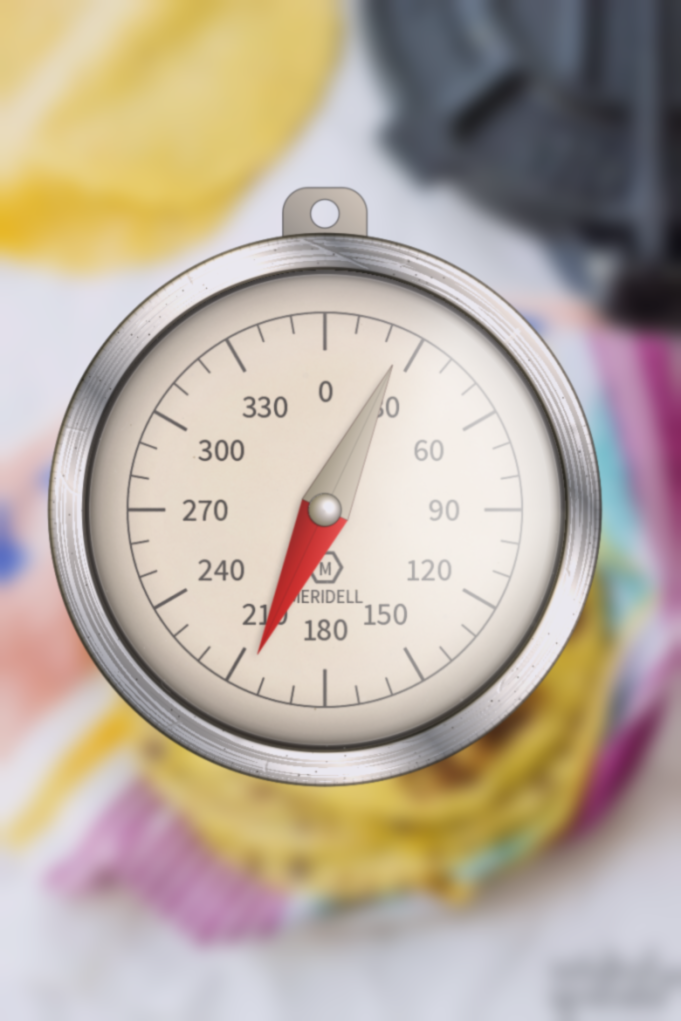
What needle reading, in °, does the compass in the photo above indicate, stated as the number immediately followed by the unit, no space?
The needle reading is 205°
